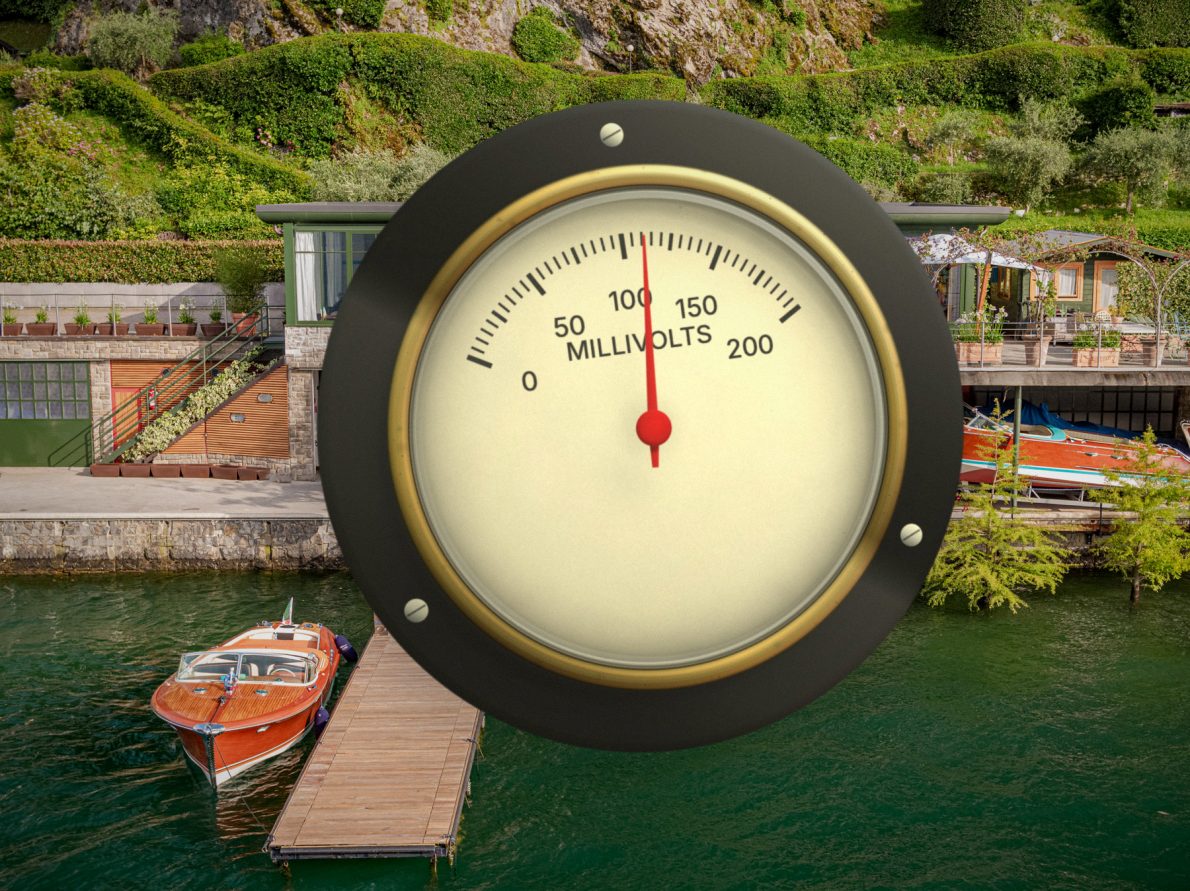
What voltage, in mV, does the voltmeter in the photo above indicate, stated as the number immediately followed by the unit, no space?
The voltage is 110mV
